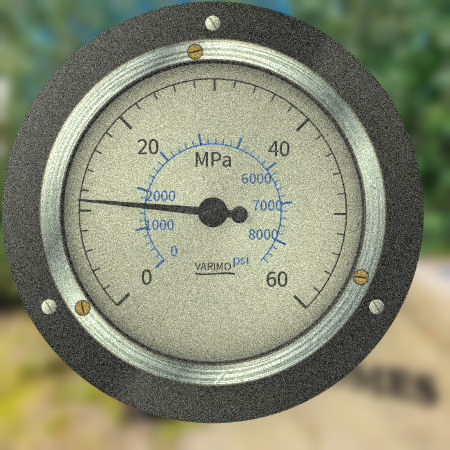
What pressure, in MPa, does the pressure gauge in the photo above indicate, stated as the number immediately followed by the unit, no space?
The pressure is 11MPa
